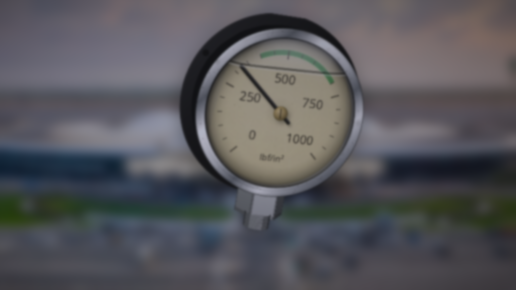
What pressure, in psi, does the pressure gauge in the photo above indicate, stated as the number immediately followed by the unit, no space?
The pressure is 325psi
